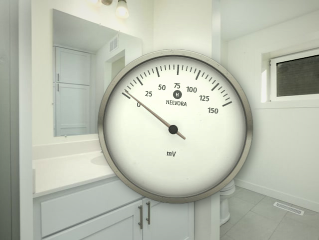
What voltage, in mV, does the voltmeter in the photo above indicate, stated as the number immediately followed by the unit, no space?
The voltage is 5mV
